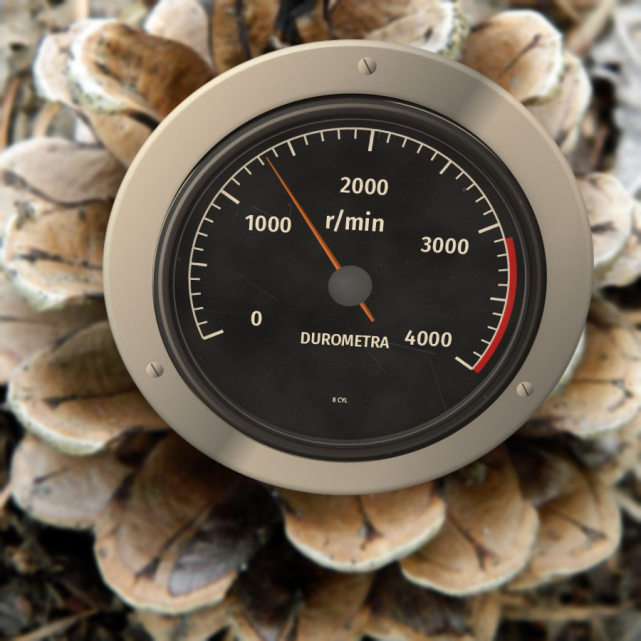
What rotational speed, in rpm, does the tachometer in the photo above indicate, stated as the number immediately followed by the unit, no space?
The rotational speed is 1350rpm
